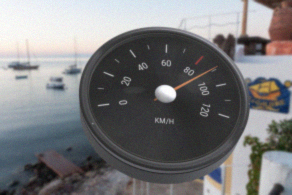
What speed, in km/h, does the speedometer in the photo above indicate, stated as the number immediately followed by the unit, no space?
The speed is 90km/h
